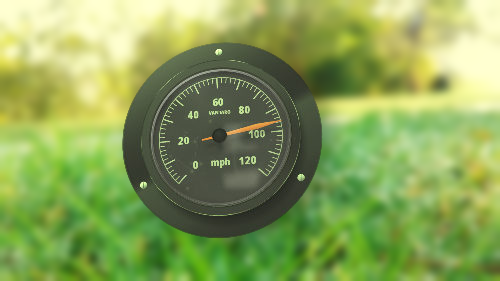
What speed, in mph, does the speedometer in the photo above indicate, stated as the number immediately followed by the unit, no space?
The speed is 96mph
